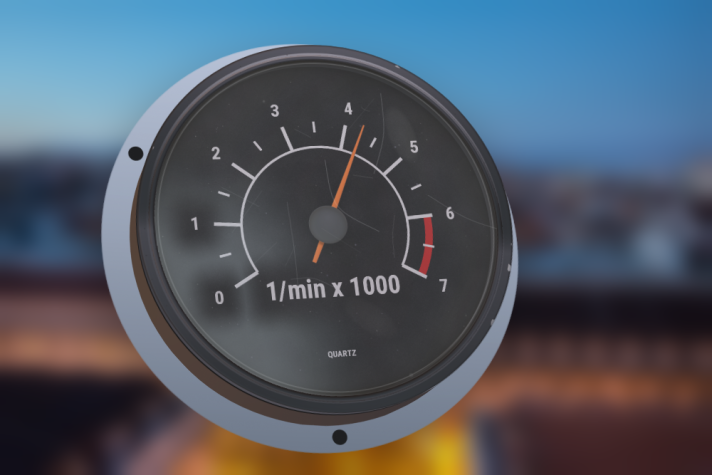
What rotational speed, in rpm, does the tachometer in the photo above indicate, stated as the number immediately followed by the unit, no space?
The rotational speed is 4250rpm
